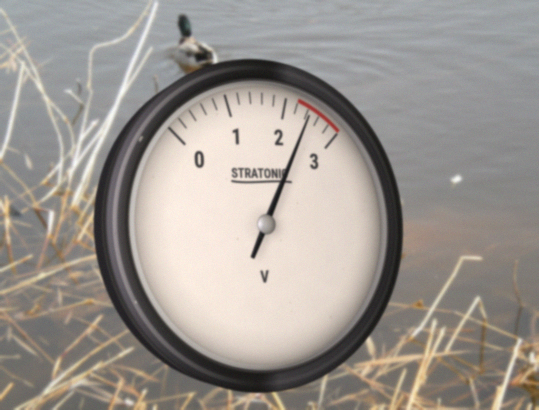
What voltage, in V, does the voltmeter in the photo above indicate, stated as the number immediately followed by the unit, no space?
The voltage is 2.4V
